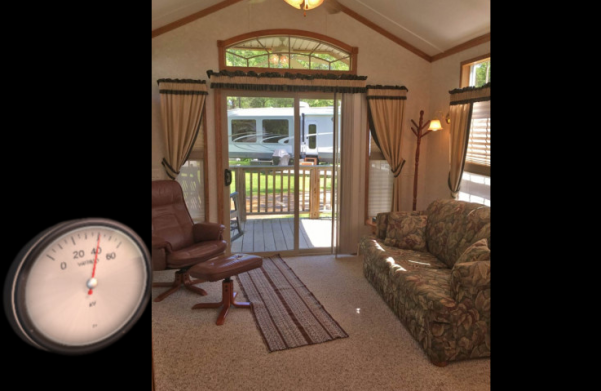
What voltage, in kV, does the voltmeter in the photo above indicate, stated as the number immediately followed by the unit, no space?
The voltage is 40kV
